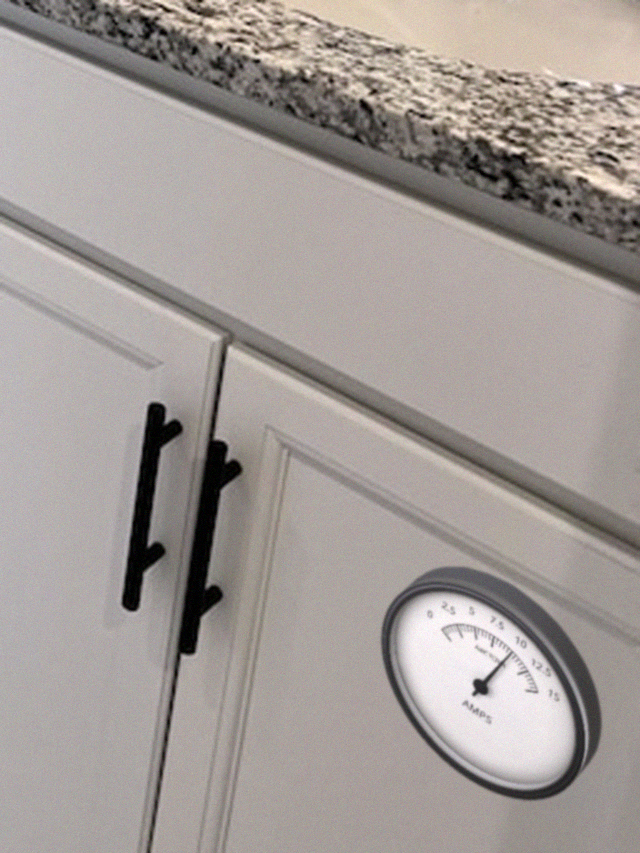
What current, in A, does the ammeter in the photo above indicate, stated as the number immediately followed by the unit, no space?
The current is 10A
